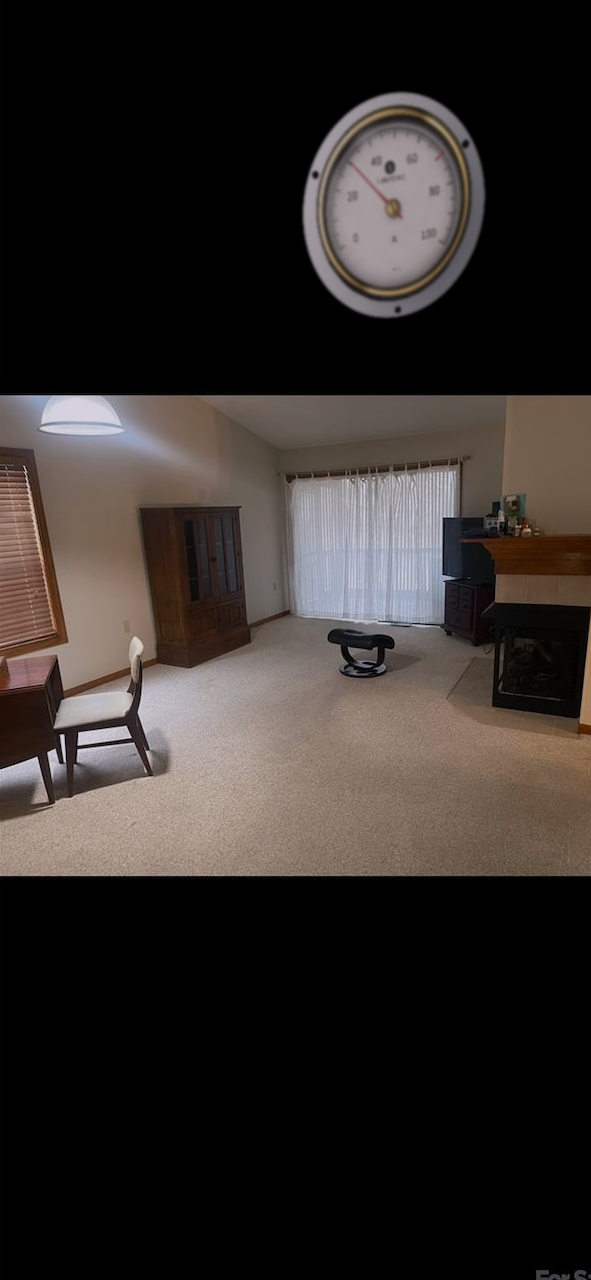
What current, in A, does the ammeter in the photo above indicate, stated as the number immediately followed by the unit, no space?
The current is 30A
